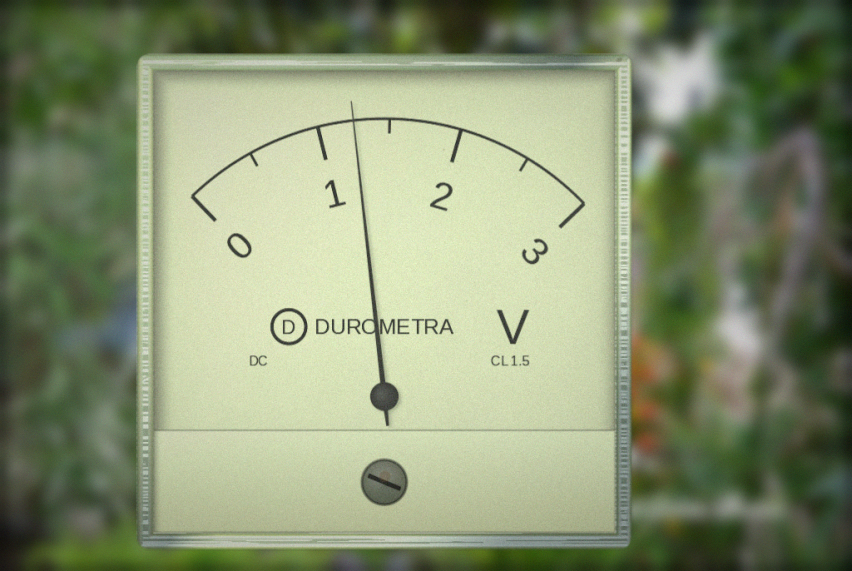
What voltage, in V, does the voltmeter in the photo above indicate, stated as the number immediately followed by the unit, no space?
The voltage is 1.25V
